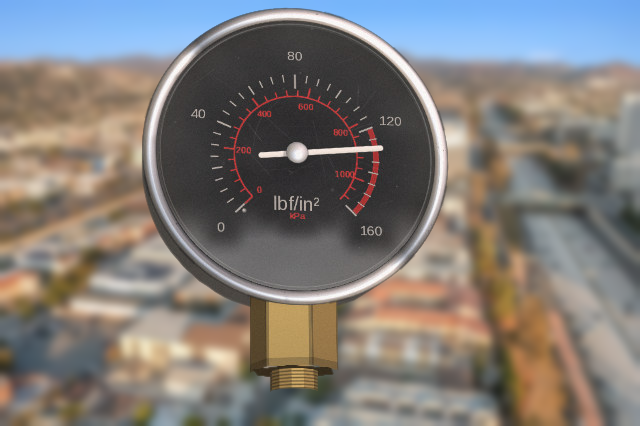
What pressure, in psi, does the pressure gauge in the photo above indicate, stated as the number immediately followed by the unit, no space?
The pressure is 130psi
